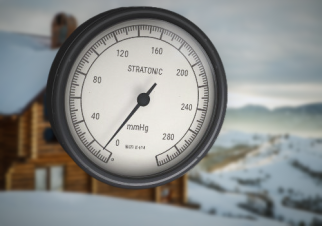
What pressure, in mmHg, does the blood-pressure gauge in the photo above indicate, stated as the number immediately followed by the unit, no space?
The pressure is 10mmHg
